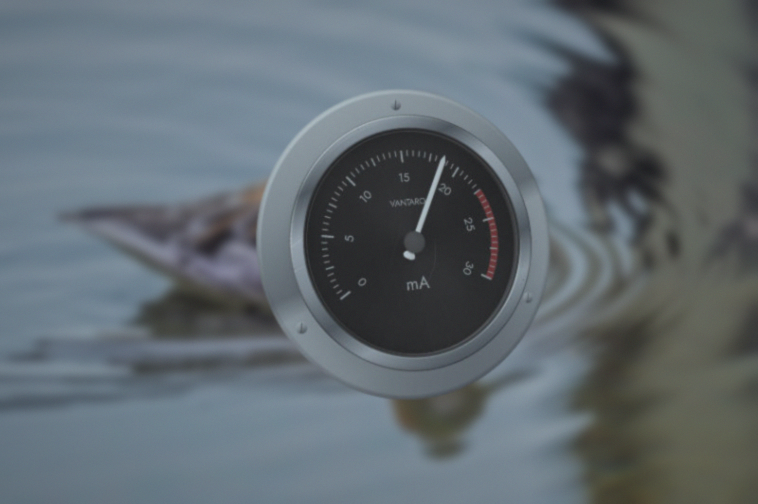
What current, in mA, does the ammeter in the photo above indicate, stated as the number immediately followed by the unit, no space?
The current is 18.5mA
